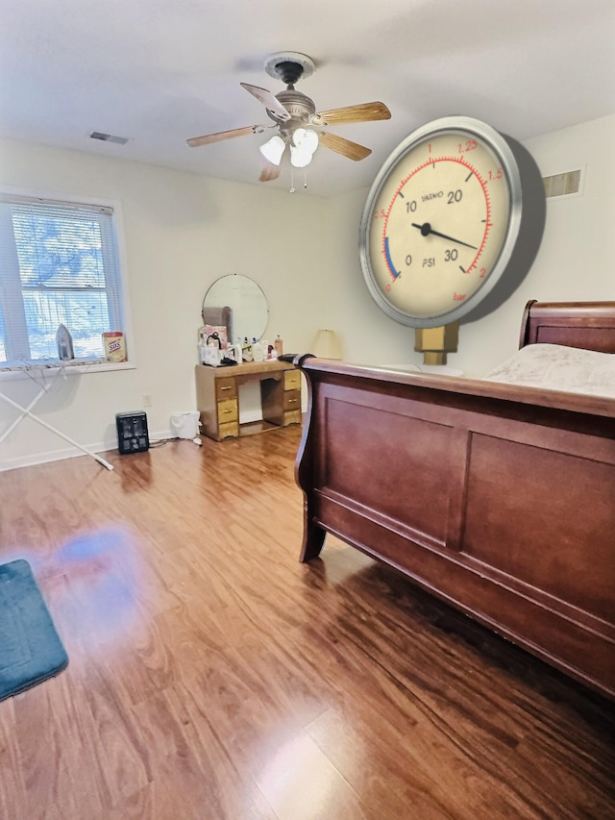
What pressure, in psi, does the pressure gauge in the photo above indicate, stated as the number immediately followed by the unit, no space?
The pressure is 27.5psi
